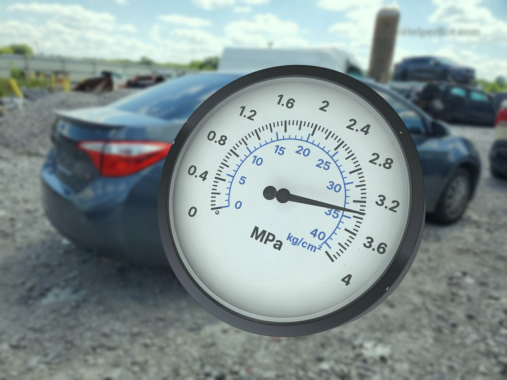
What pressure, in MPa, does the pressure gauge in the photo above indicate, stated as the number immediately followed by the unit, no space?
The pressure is 3.35MPa
